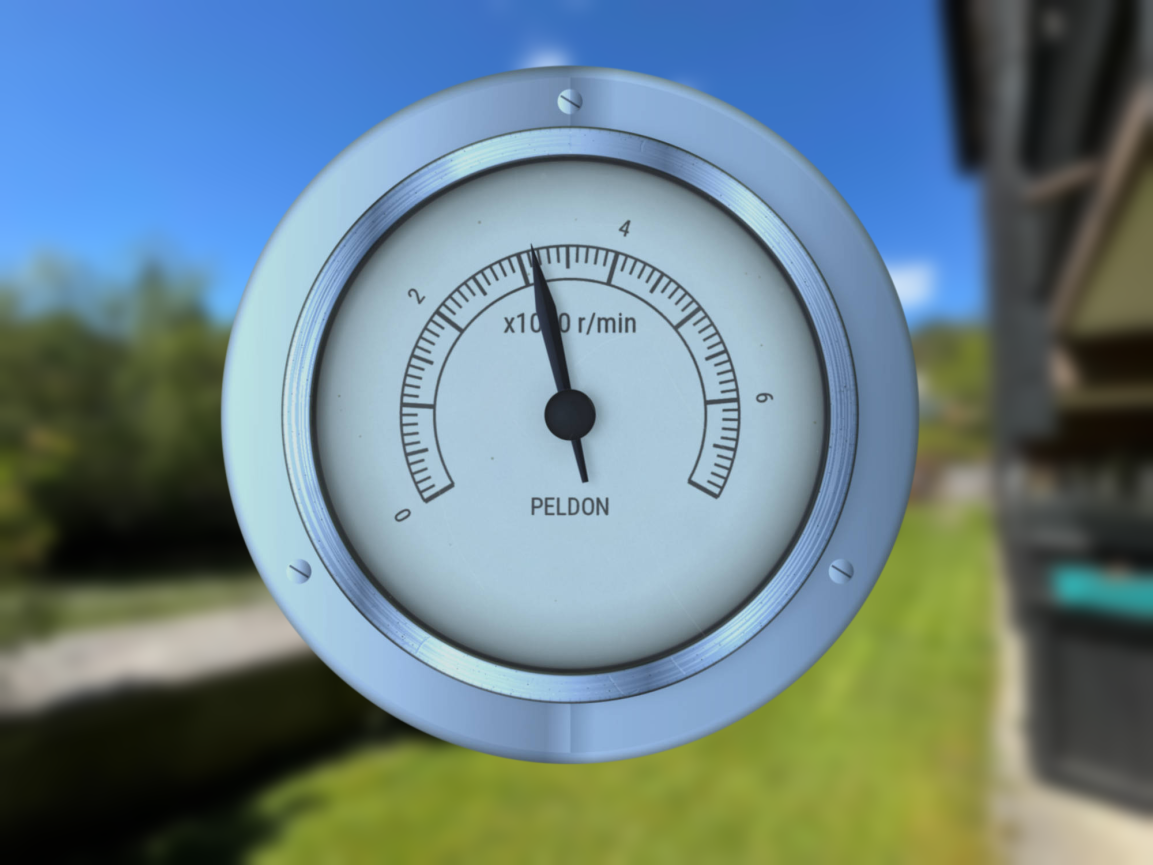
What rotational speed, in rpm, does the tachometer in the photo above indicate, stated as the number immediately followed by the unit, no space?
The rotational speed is 3150rpm
